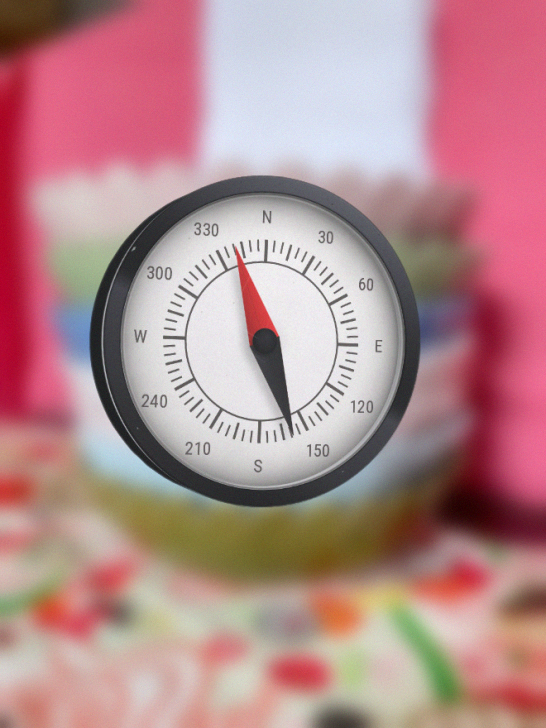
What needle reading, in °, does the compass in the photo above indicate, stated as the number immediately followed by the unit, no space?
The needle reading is 340°
